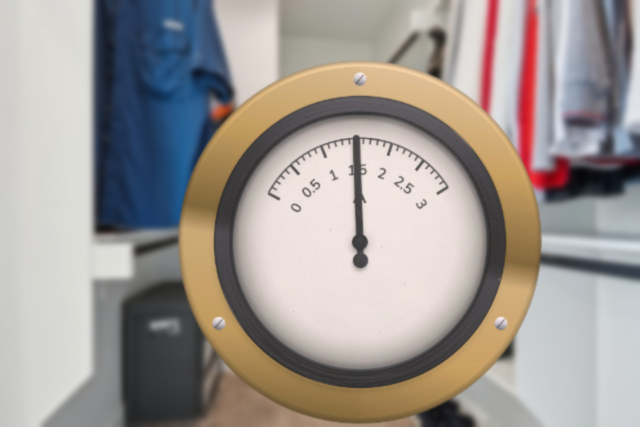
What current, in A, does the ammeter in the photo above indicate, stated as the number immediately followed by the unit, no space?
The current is 1.5A
